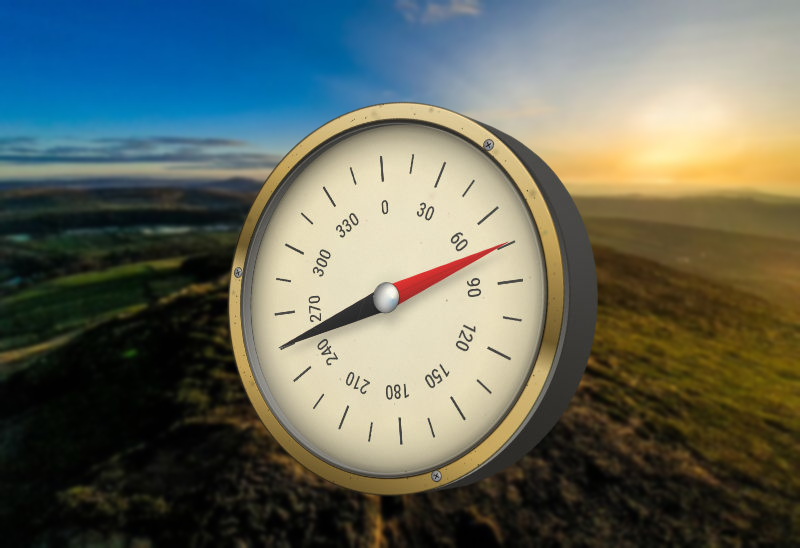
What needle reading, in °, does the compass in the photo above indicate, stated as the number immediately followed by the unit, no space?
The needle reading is 75°
